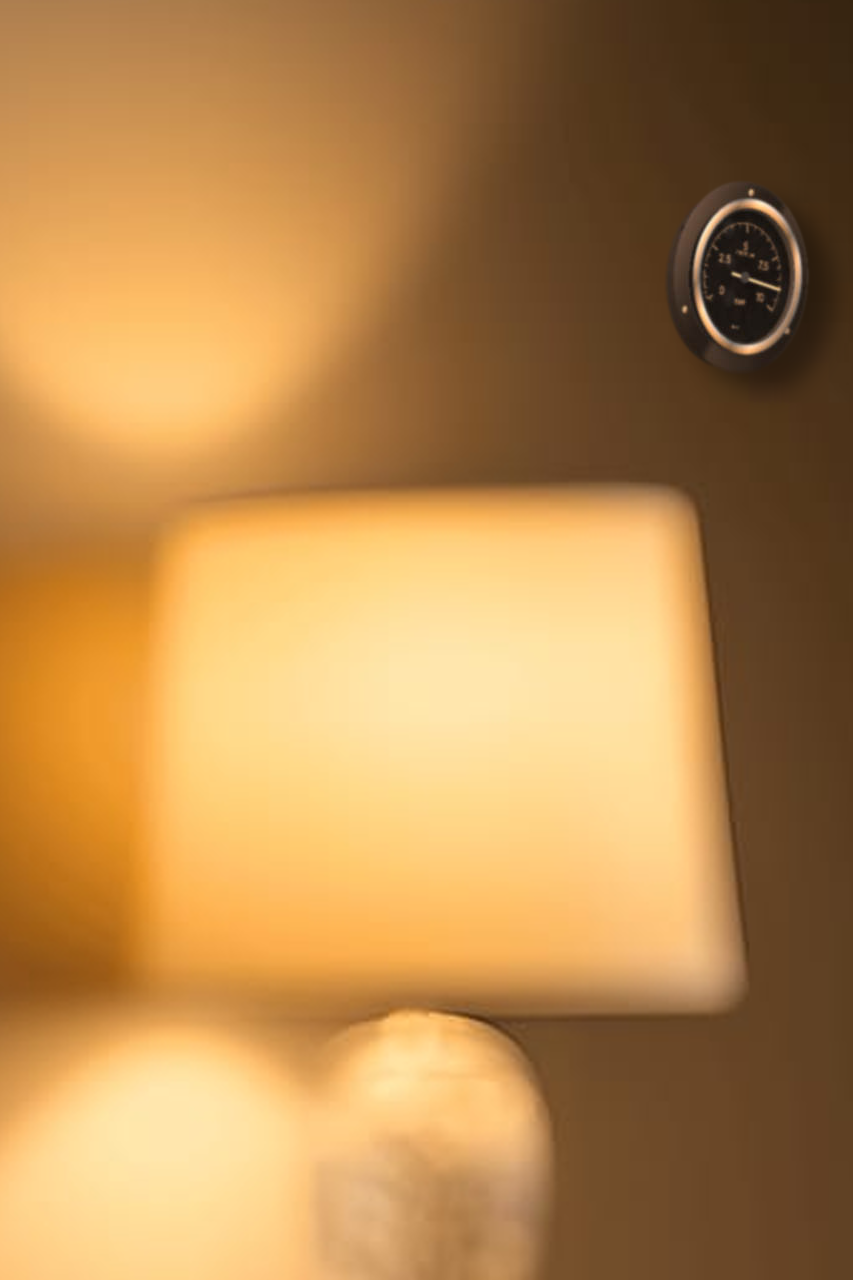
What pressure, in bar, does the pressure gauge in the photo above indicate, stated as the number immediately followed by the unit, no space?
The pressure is 9bar
